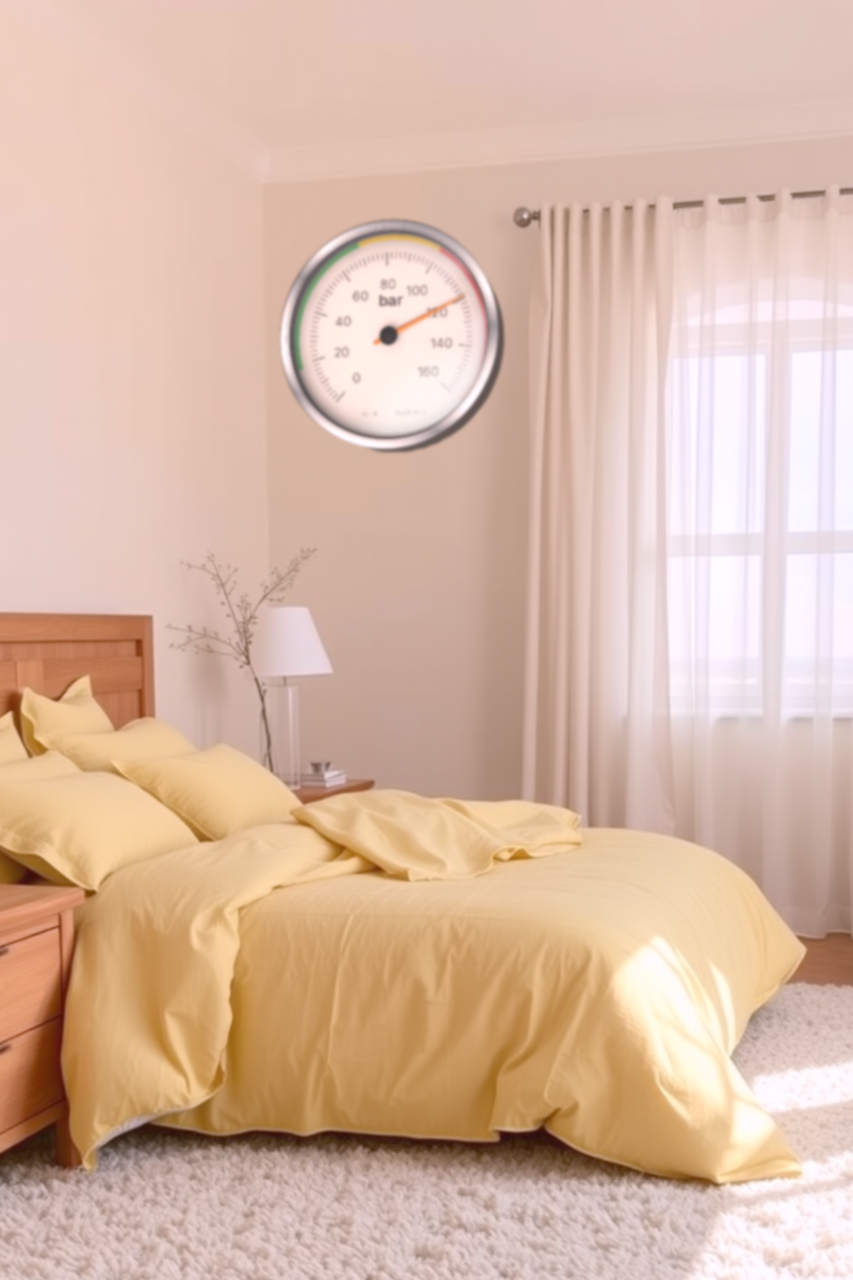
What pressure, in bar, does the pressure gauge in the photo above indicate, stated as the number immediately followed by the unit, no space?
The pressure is 120bar
